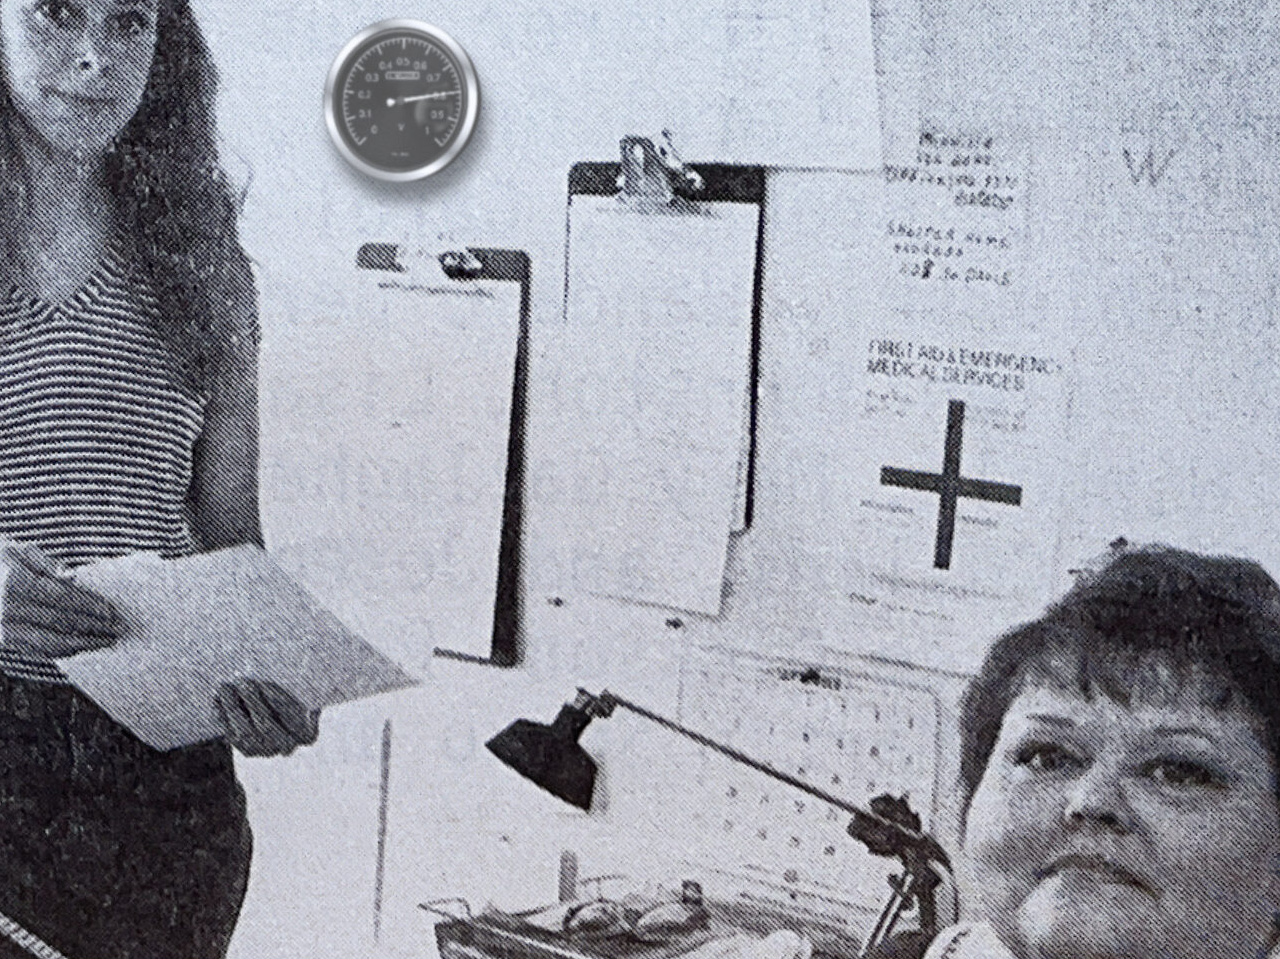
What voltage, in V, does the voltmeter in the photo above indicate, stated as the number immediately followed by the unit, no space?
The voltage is 0.8V
